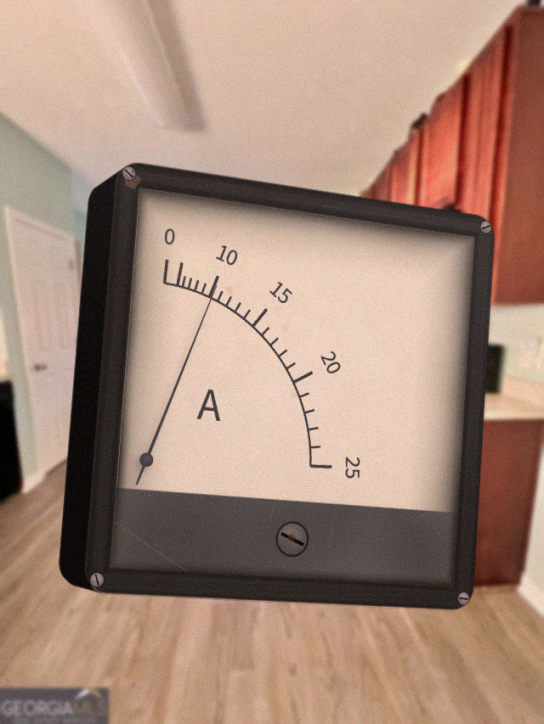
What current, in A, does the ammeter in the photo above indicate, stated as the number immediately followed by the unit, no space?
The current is 10A
